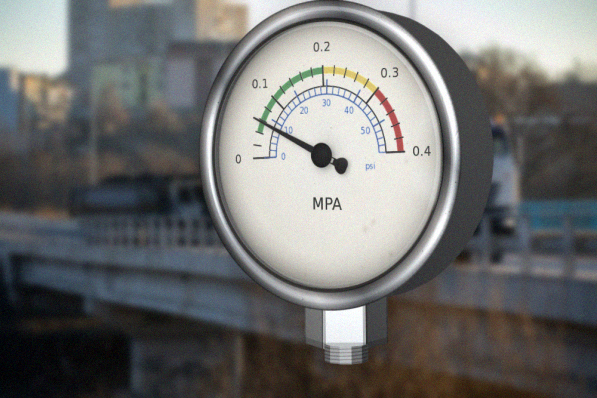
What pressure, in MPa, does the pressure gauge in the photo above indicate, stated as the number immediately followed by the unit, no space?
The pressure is 0.06MPa
